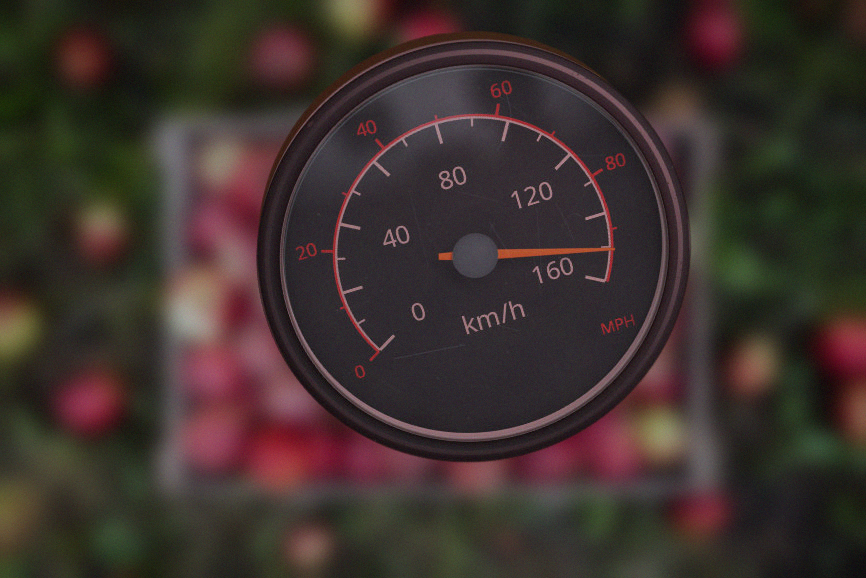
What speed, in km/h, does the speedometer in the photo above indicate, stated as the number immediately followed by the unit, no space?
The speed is 150km/h
